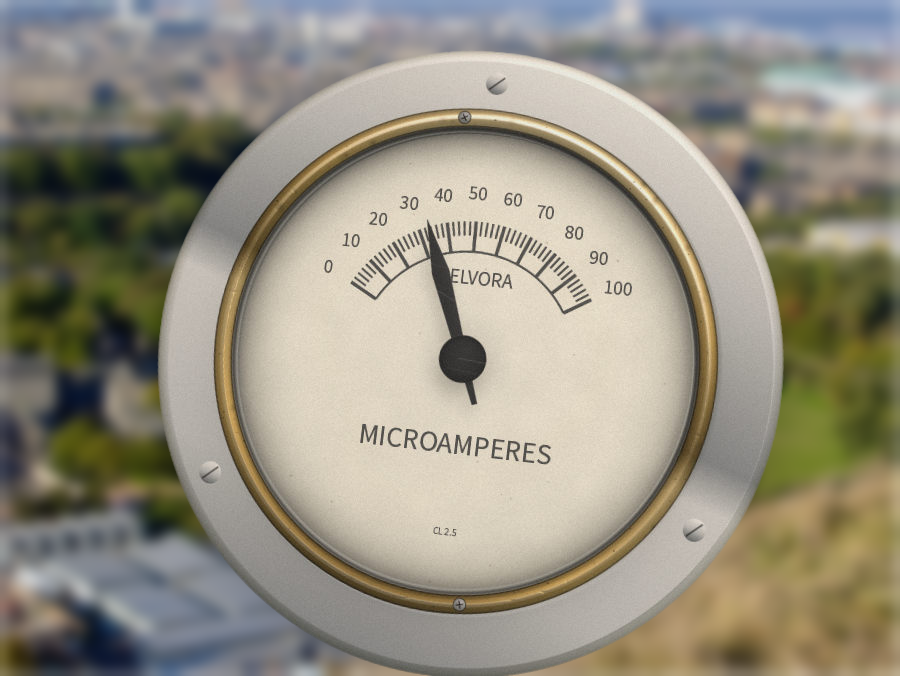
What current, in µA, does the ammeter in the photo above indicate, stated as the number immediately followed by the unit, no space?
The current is 34µA
